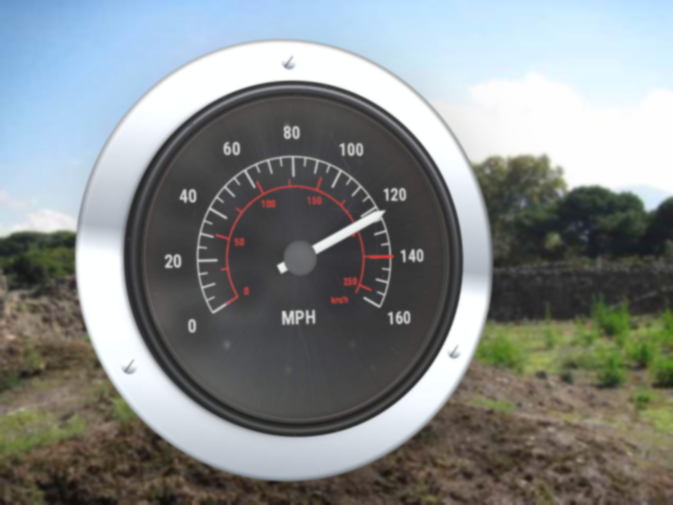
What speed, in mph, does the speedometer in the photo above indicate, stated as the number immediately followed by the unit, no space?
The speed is 122.5mph
